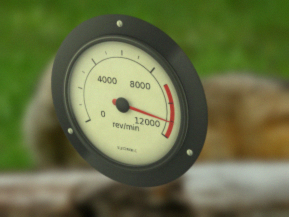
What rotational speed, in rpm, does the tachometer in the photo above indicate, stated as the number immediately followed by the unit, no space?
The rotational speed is 11000rpm
